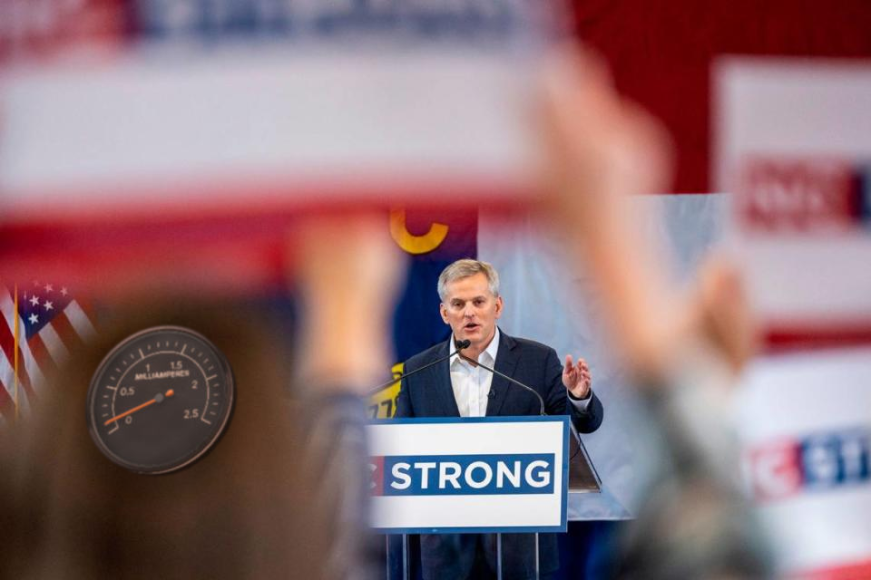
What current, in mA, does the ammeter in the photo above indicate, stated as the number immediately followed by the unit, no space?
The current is 0.1mA
